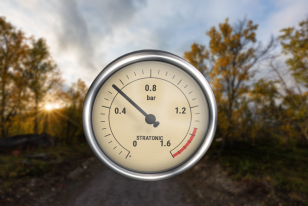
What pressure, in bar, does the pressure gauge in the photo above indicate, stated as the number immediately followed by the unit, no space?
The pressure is 0.55bar
